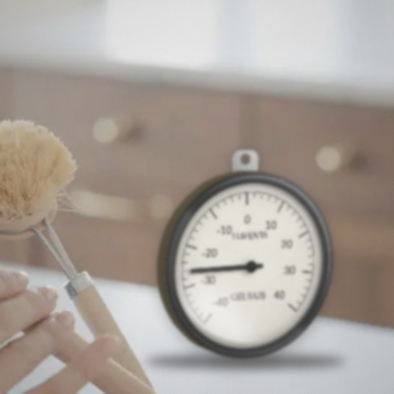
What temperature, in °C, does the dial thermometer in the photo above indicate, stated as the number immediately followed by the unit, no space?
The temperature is -26°C
